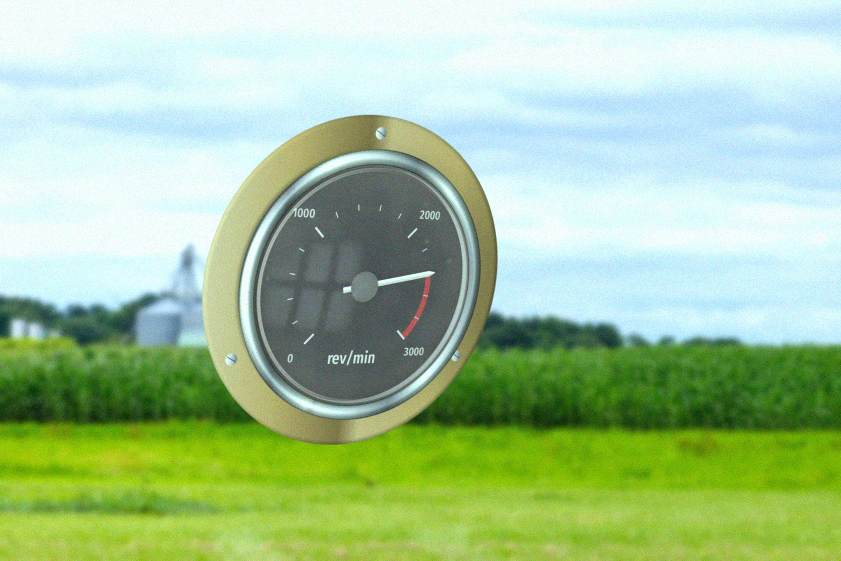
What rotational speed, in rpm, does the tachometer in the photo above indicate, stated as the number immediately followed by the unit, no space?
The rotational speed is 2400rpm
